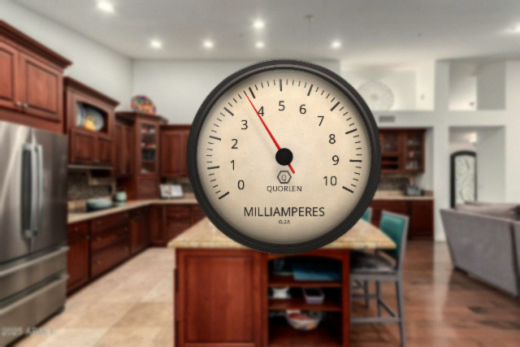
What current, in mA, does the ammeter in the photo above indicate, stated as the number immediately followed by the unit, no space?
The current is 3.8mA
